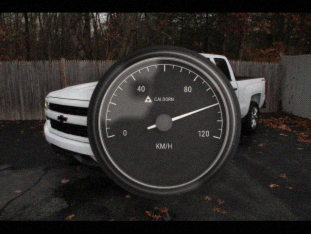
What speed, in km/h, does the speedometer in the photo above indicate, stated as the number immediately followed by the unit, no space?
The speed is 100km/h
